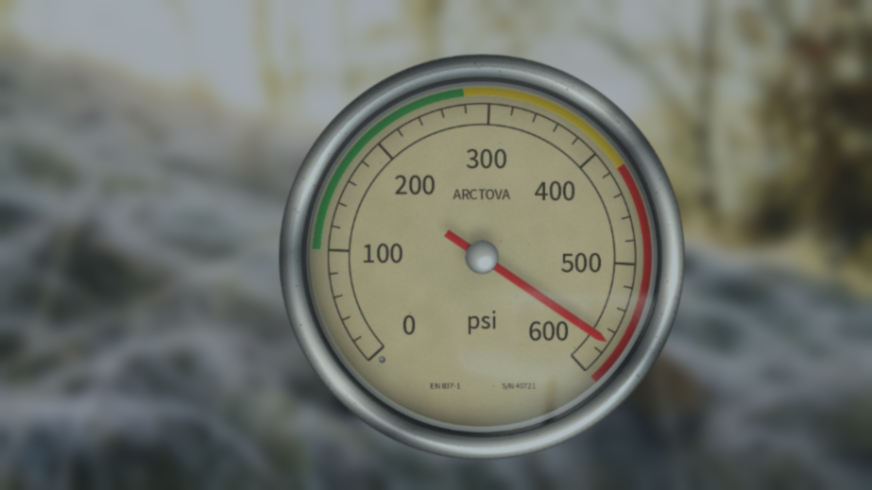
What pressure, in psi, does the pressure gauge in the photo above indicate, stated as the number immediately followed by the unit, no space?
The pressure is 570psi
